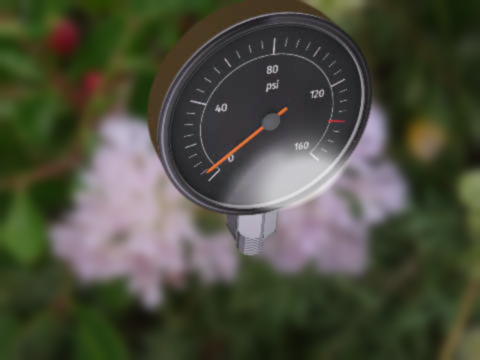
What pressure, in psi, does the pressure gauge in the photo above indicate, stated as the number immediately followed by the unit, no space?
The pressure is 5psi
